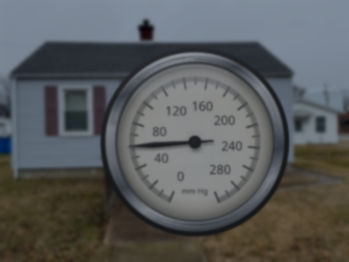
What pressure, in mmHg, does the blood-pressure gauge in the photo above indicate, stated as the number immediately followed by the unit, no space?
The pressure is 60mmHg
